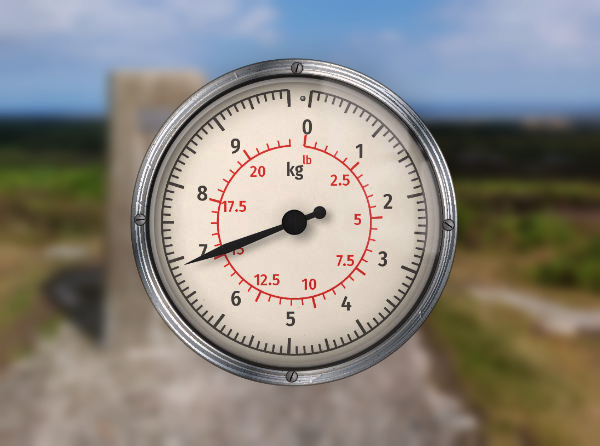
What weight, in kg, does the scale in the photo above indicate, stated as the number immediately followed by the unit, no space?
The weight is 6.9kg
